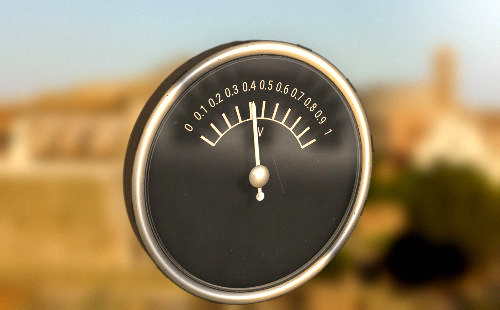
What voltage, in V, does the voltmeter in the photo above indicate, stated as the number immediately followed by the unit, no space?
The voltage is 0.4V
